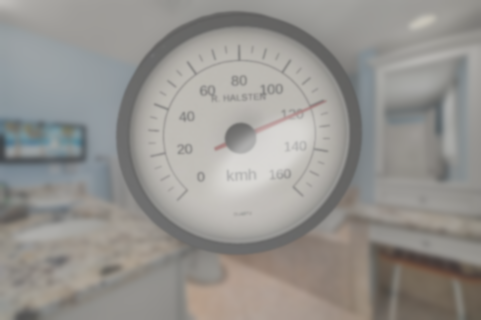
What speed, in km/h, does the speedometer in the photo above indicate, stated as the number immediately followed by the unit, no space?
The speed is 120km/h
